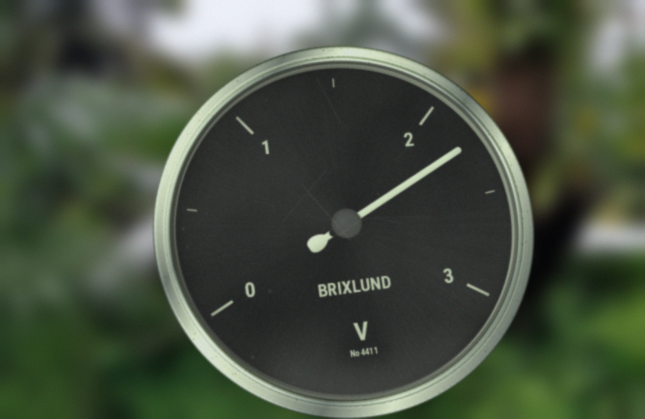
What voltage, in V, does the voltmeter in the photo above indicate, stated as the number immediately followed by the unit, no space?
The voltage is 2.25V
